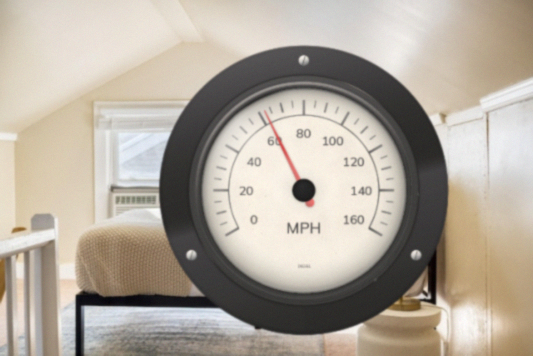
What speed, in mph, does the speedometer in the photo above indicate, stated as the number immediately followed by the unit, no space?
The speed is 62.5mph
